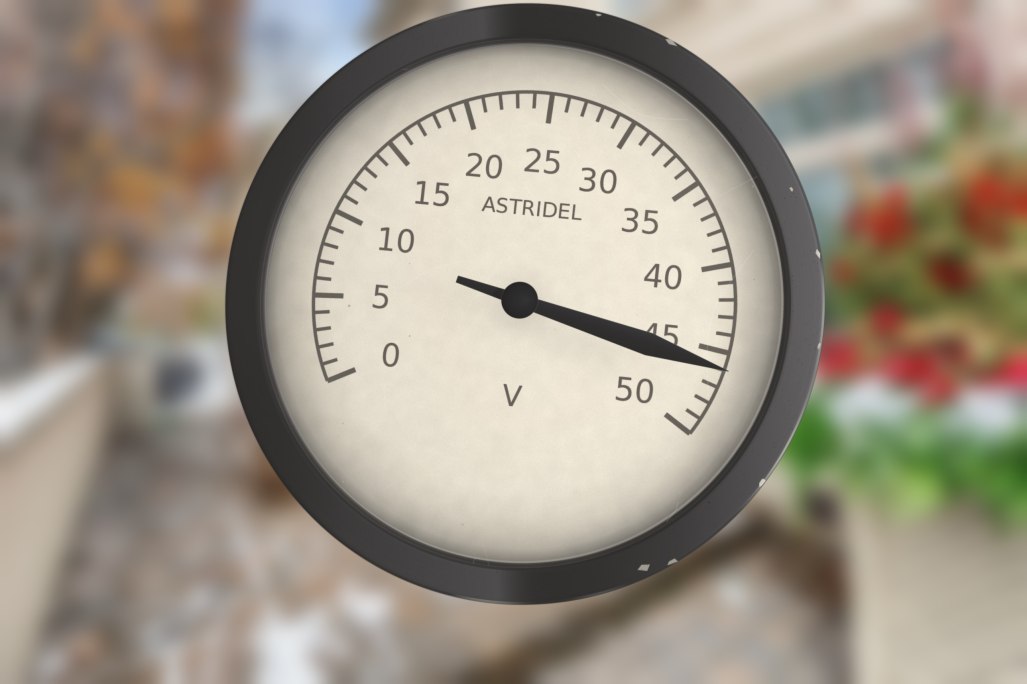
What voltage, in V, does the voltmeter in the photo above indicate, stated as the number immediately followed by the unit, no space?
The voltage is 46V
